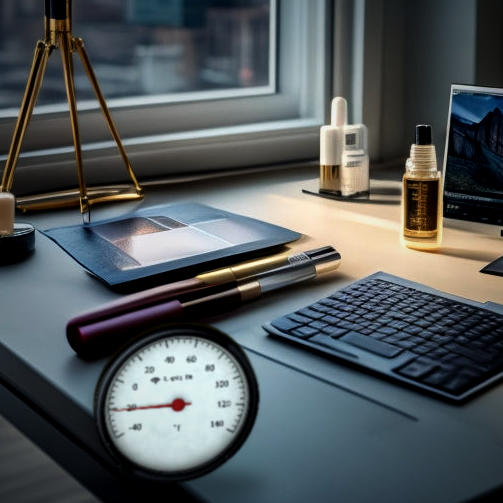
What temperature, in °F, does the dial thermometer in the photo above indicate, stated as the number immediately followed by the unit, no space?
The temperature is -20°F
